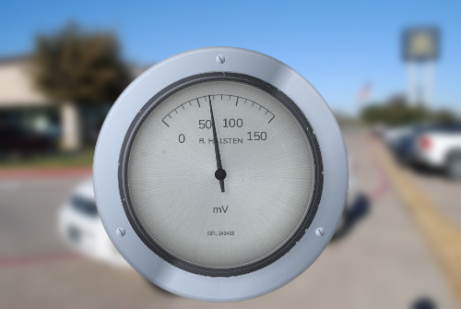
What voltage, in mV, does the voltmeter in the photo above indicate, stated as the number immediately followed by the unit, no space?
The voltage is 65mV
